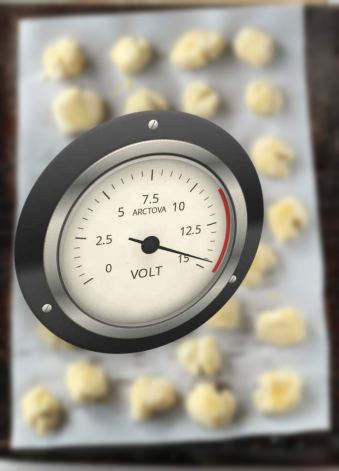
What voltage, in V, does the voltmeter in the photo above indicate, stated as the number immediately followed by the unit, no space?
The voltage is 14.5V
